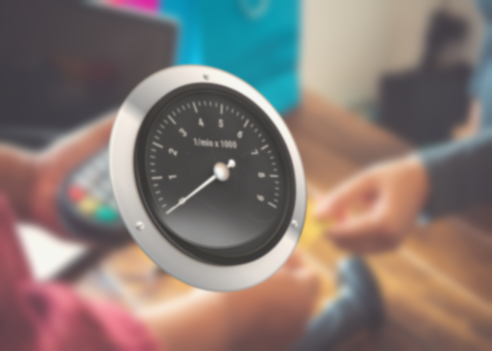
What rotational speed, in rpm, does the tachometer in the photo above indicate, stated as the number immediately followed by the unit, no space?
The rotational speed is 0rpm
